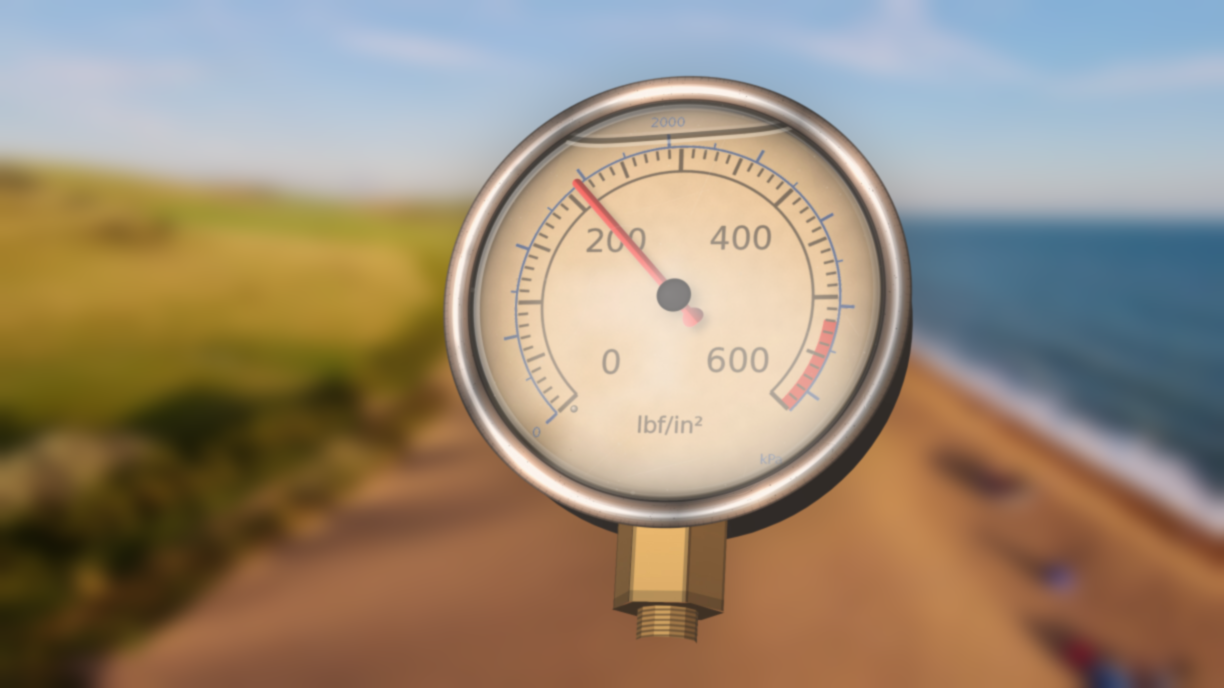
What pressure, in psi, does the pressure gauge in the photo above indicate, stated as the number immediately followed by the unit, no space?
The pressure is 210psi
